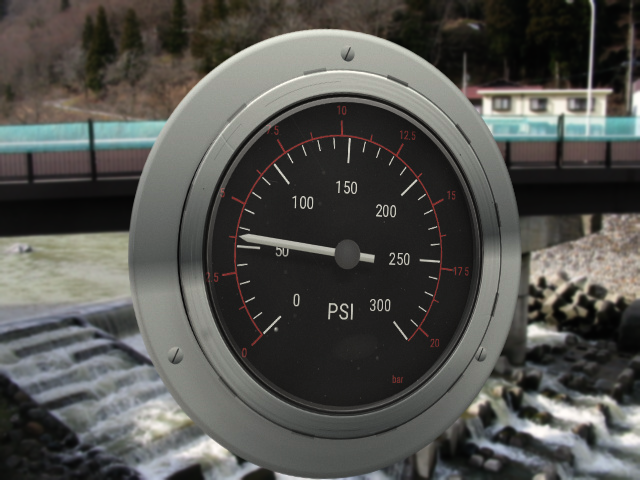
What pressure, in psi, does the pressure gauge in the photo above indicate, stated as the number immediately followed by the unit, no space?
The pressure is 55psi
